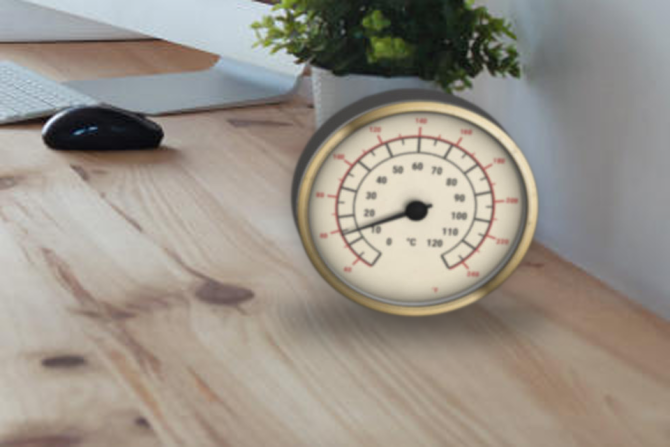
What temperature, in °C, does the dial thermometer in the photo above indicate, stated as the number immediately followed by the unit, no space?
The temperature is 15°C
